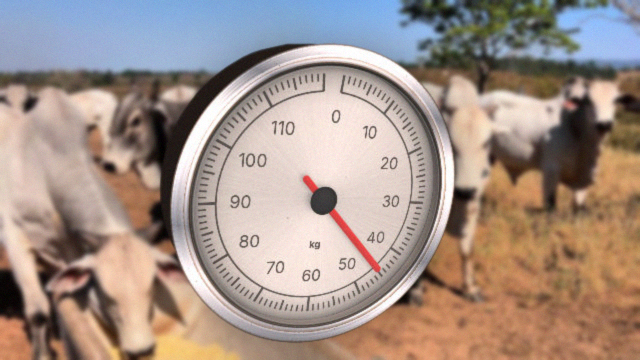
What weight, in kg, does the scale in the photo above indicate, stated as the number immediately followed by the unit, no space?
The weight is 45kg
